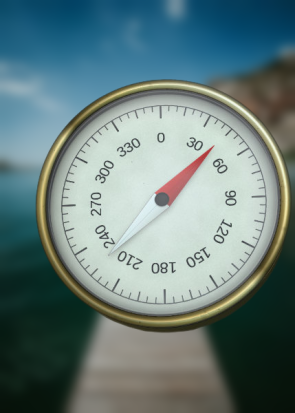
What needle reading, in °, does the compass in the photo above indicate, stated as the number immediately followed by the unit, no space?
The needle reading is 45°
